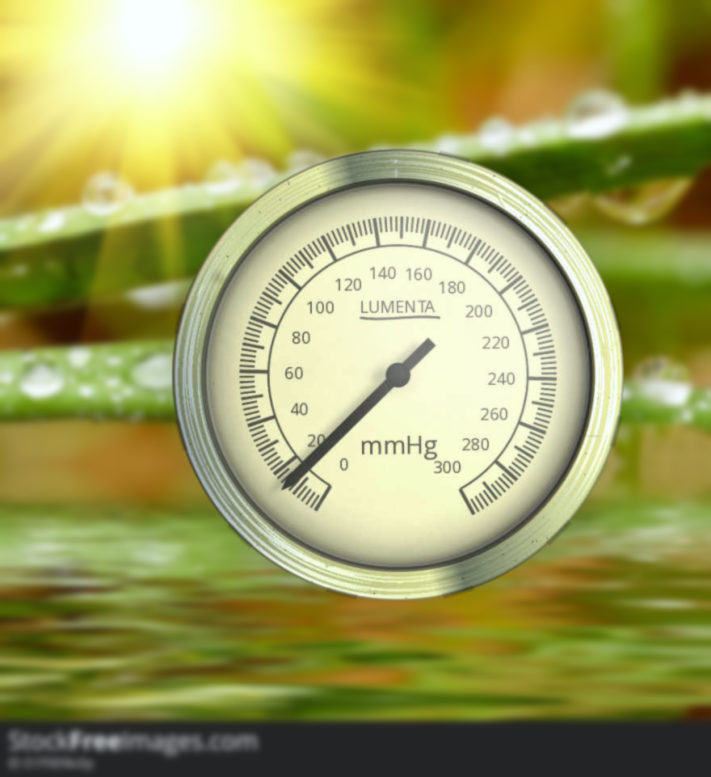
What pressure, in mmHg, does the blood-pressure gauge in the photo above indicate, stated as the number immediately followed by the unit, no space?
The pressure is 14mmHg
